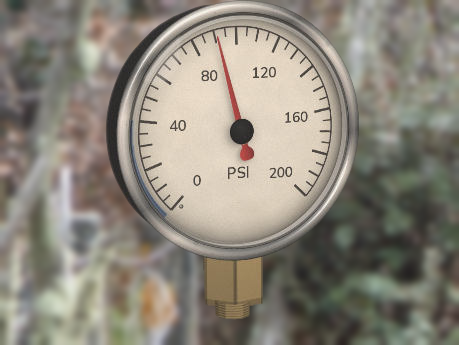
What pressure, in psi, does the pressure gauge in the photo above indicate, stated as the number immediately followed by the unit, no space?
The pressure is 90psi
